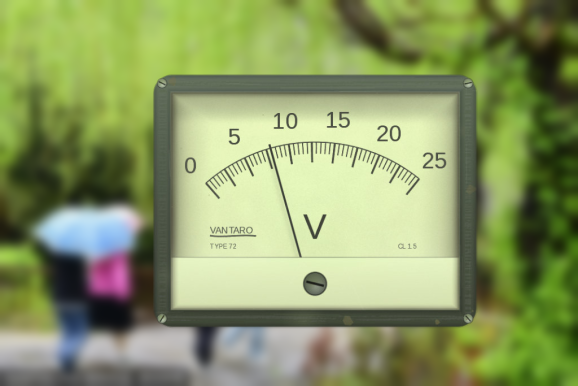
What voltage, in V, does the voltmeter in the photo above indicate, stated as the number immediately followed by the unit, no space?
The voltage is 8V
